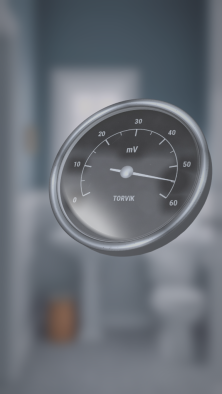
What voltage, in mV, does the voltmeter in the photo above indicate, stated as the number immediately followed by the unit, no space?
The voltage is 55mV
